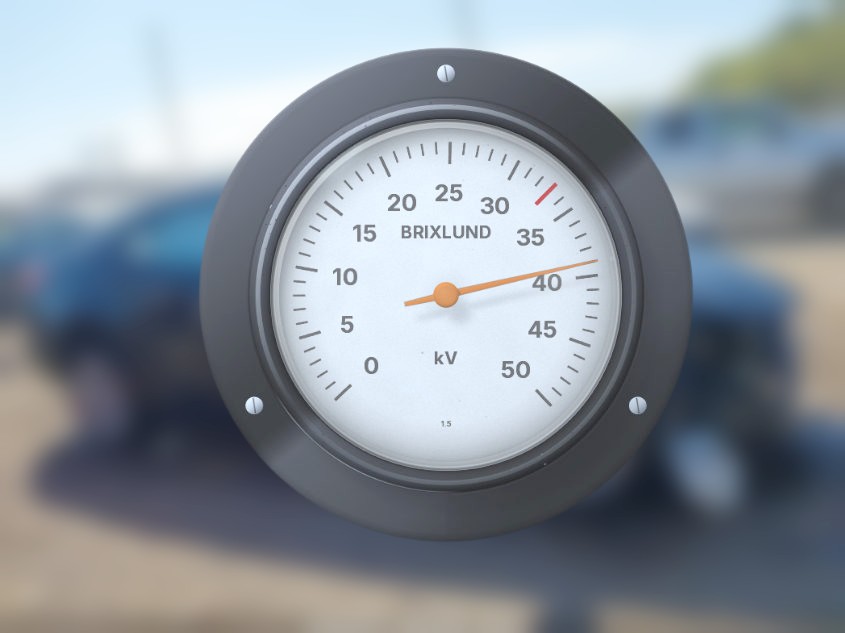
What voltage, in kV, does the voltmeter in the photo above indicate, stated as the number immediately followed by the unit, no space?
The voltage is 39kV
